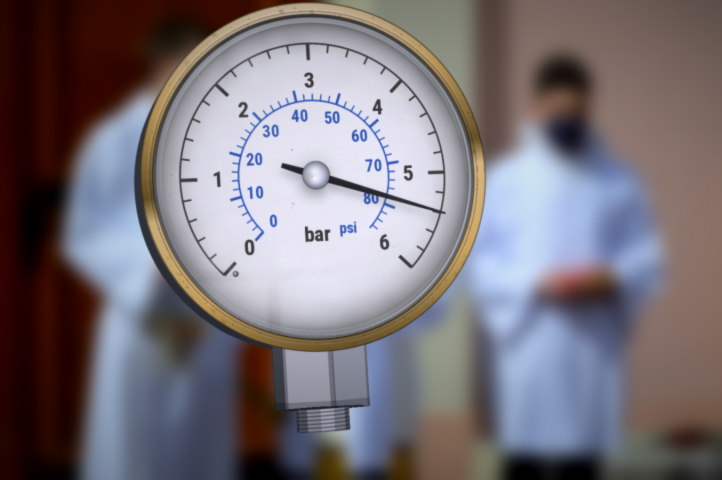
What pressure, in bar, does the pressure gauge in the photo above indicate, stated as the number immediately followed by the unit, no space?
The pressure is 5.4bar
